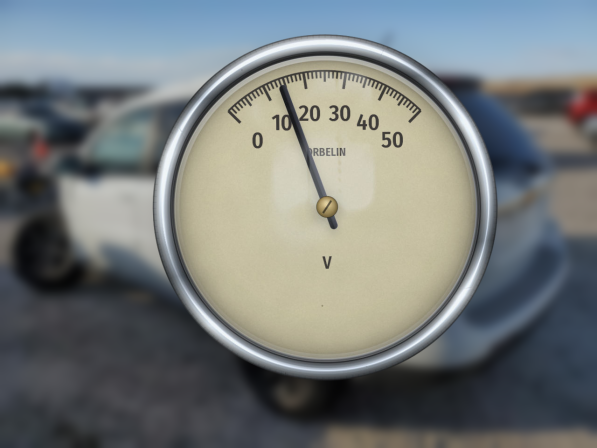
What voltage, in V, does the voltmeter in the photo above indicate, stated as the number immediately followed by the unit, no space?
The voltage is 14V
